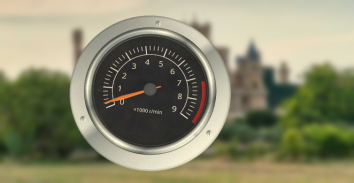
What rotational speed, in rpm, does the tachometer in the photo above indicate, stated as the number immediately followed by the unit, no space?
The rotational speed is 200rpm
